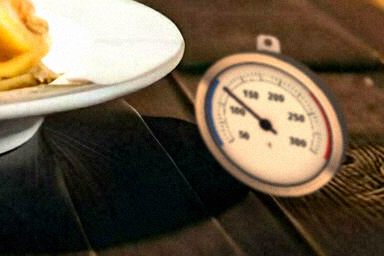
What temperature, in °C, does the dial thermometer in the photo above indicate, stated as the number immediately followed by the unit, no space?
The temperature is 125°C
